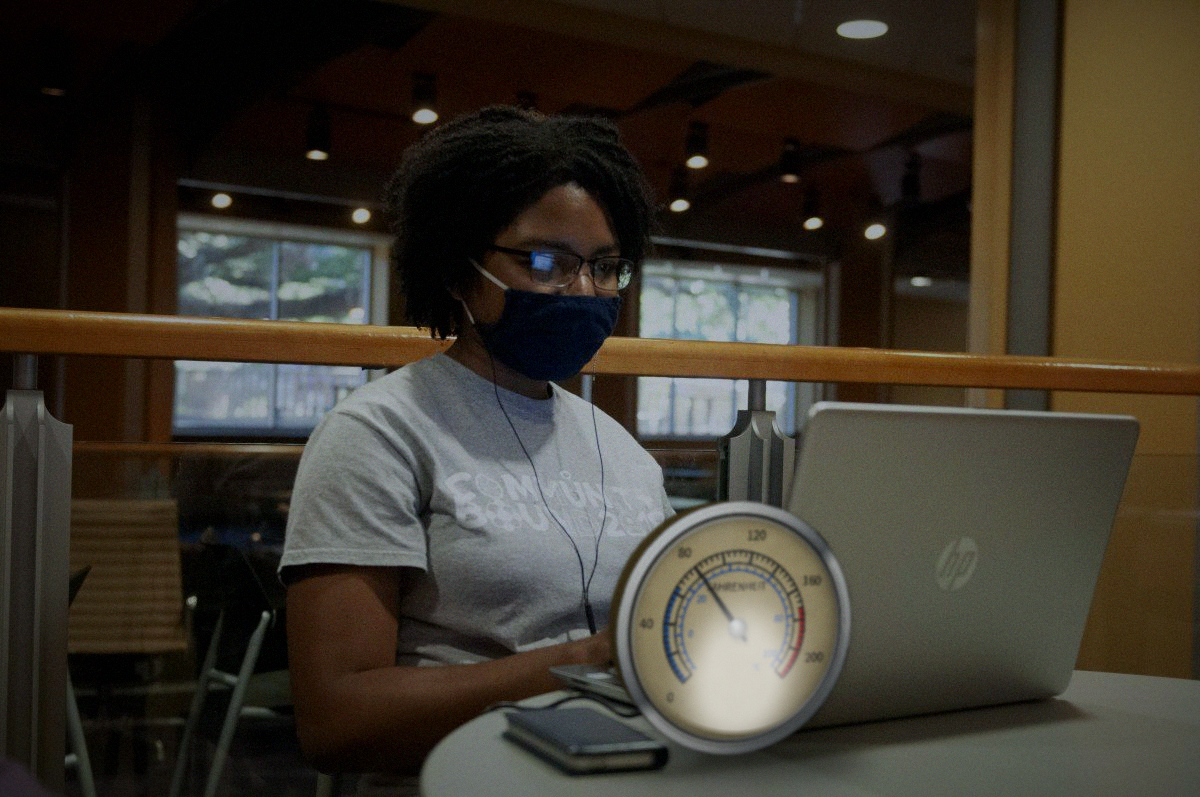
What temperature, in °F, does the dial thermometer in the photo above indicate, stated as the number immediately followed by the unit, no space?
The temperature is 80°F
